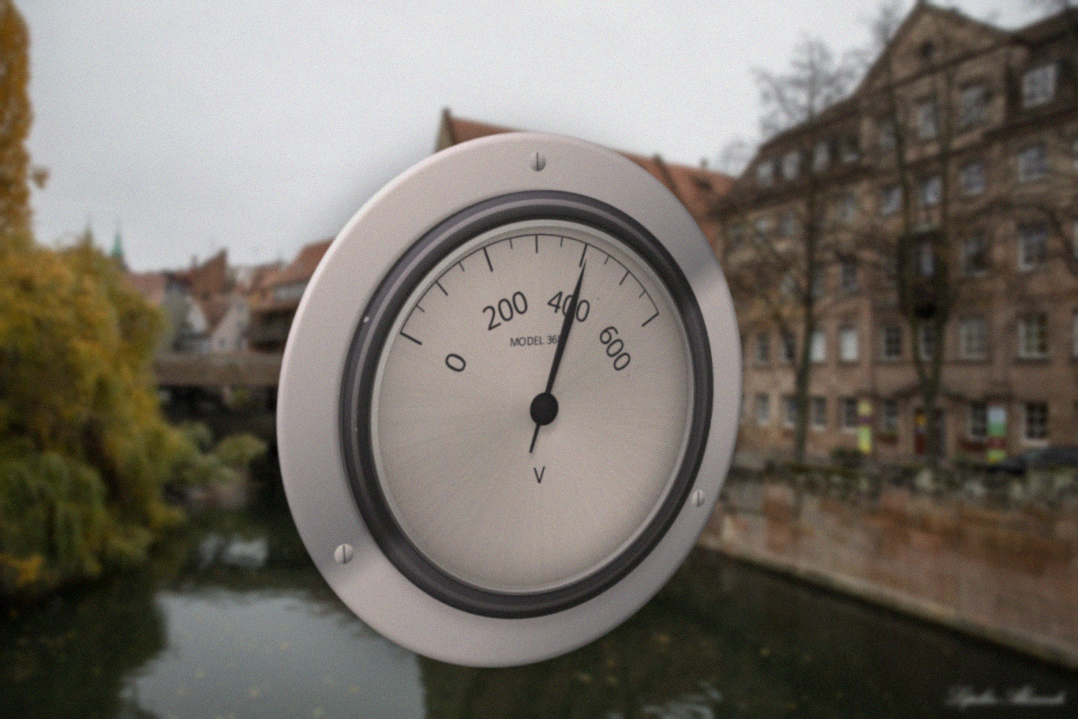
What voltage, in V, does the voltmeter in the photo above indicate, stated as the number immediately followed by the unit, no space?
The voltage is 400V
